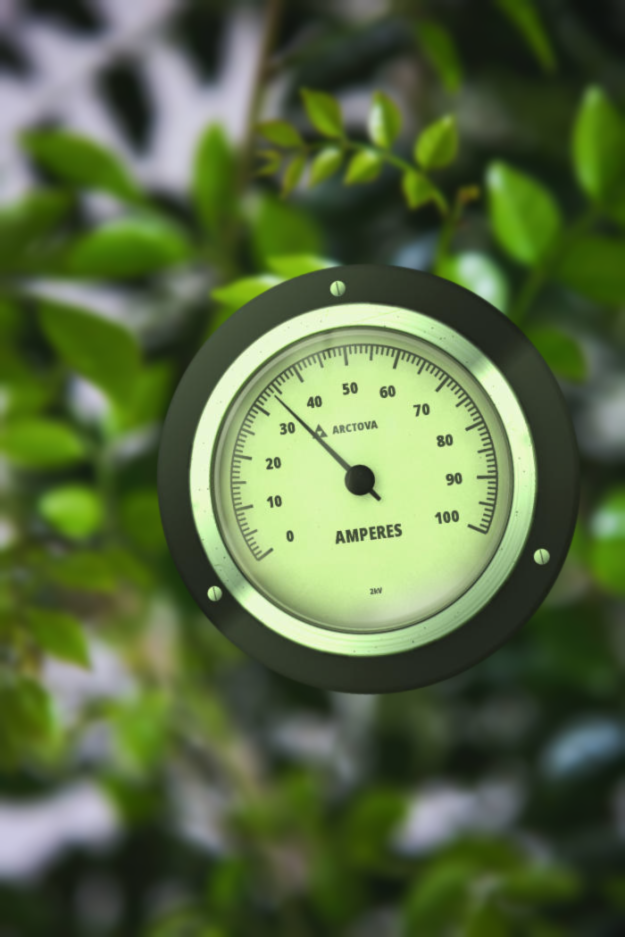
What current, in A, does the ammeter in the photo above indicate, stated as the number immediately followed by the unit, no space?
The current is 34A
